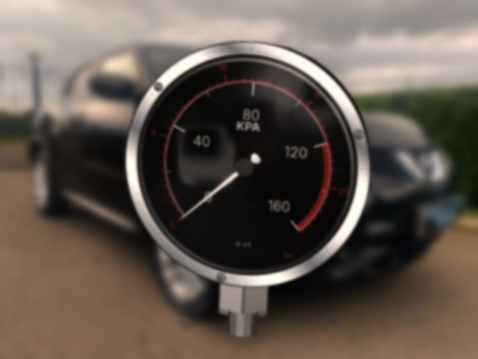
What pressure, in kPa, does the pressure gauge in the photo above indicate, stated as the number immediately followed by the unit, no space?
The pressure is 0kPa
